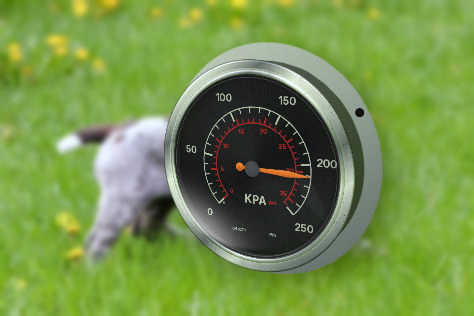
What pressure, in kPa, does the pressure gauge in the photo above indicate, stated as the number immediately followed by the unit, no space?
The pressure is 210kPa
